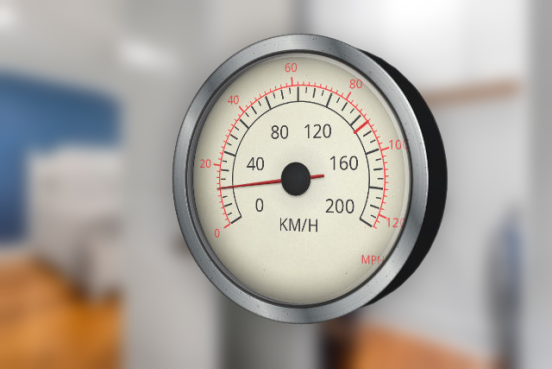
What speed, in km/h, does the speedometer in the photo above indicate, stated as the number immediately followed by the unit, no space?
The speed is 20km/h
